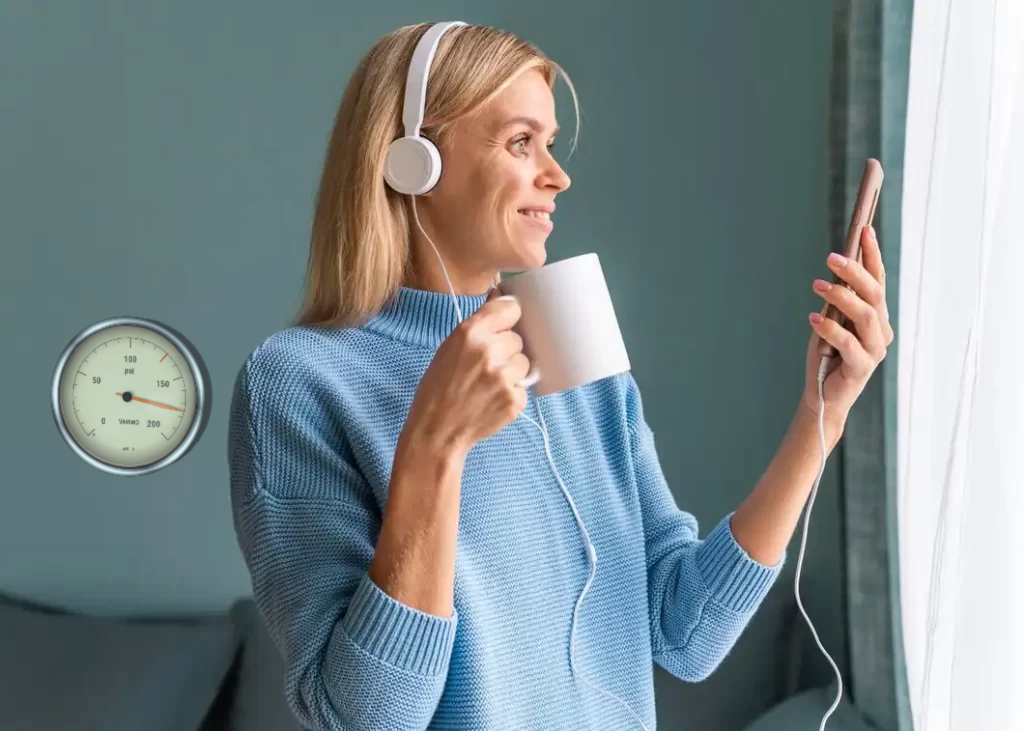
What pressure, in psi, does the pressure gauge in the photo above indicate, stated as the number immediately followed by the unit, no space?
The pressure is 175psi
